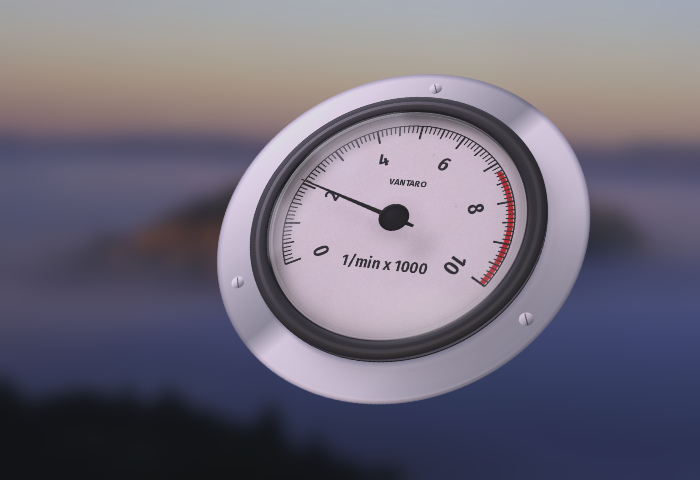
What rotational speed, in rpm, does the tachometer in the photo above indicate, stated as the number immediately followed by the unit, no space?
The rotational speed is 2000rpm
